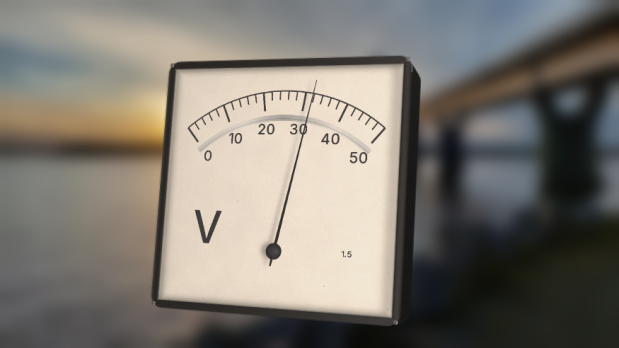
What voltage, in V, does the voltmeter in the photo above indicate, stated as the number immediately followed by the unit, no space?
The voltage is 32V
